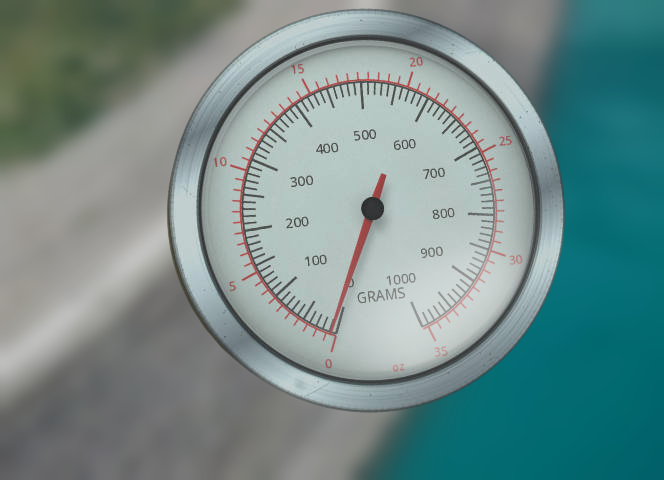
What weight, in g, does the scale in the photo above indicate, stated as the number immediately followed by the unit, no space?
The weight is 10g
